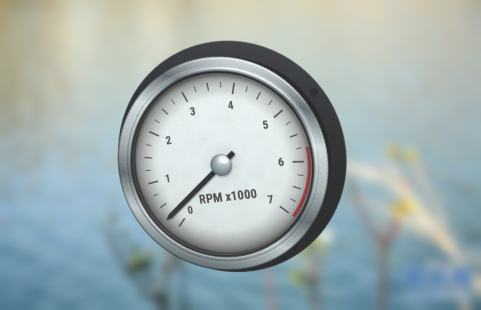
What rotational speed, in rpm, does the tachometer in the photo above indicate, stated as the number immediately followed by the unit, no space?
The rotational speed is 250rpm
